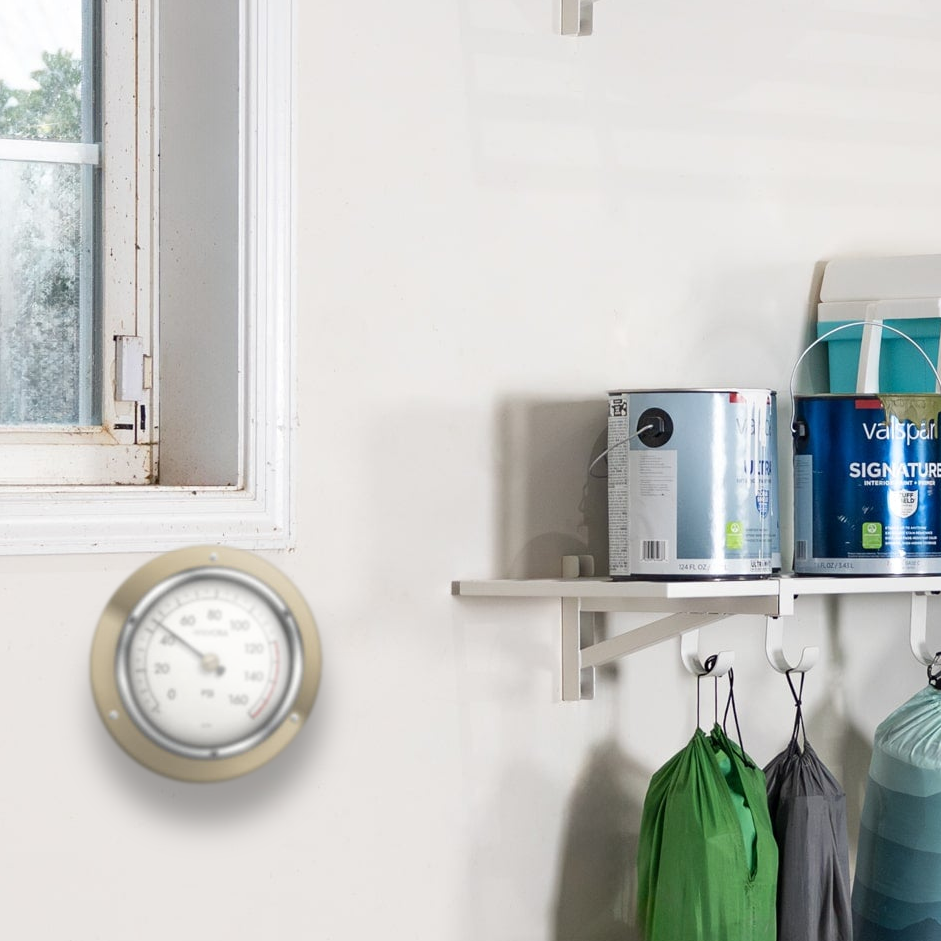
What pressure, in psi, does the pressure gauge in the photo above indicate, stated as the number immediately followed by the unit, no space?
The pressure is 45psi
